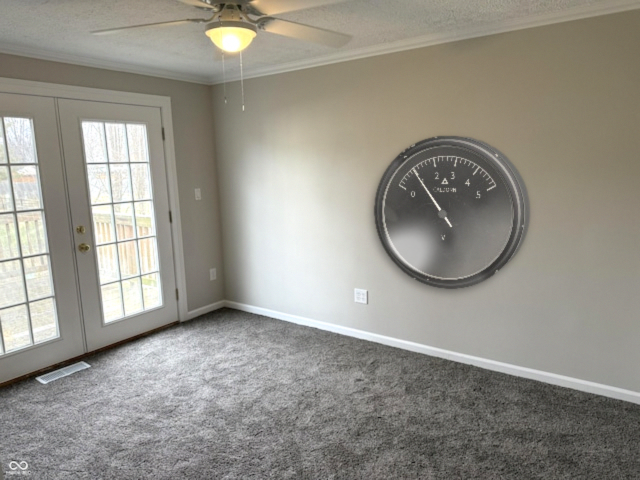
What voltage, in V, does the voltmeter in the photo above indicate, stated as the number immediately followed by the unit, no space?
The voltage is 1V
